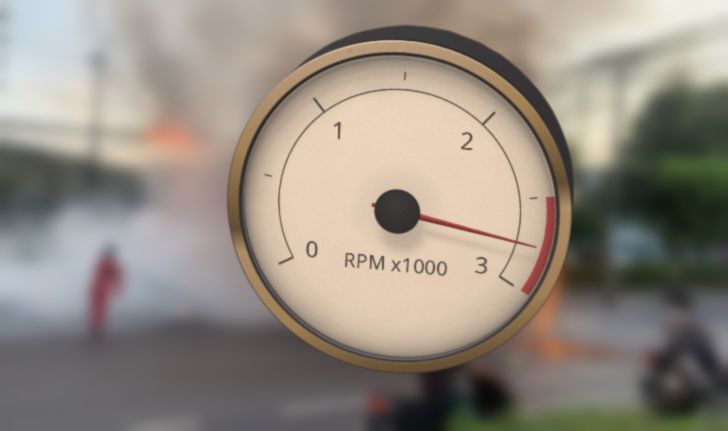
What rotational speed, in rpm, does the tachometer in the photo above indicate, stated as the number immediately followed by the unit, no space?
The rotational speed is 2750rpm
